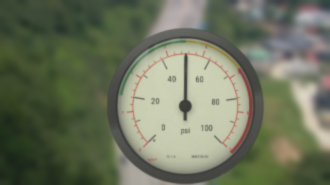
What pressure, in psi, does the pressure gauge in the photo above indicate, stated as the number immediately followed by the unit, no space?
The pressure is 50psi
